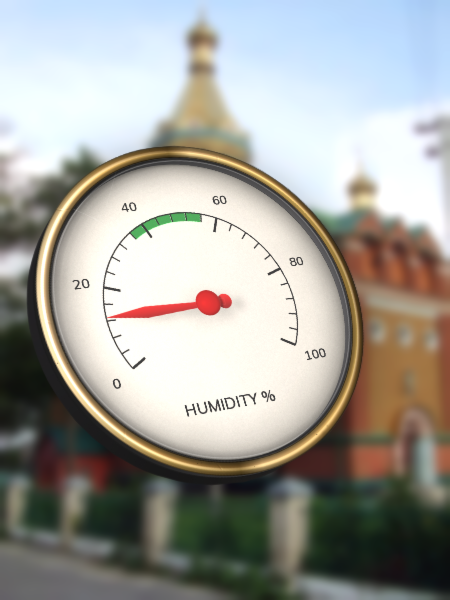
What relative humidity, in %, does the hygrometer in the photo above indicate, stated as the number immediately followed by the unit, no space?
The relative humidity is 12%
